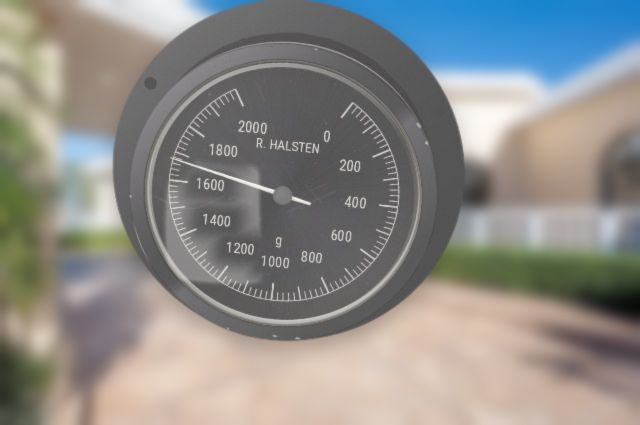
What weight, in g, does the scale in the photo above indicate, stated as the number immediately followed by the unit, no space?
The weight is 1680g
